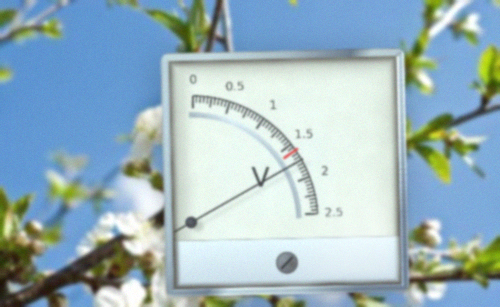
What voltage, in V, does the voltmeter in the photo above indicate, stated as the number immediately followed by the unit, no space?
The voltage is 1.75V
